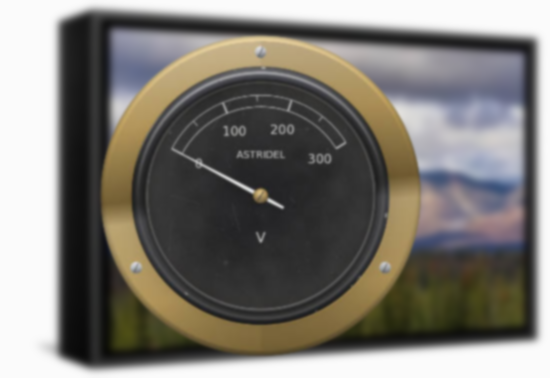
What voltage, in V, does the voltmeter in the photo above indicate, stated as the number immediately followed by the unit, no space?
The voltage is 0V
